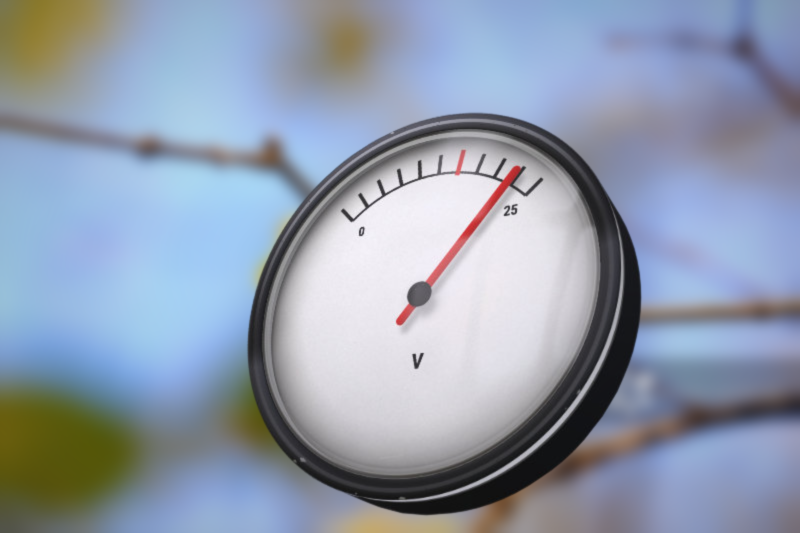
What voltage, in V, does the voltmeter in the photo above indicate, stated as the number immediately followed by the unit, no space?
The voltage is 22.5V
